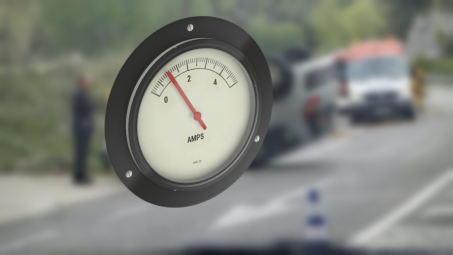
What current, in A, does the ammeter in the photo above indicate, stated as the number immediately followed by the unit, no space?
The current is 1A
